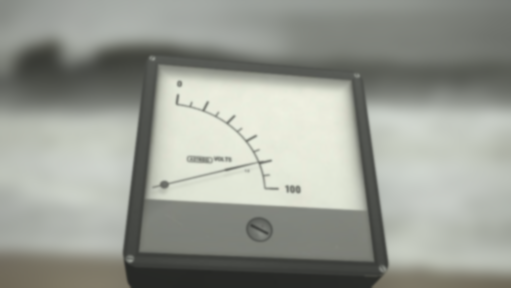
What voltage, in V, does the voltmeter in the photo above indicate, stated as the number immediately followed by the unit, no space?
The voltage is 80V
